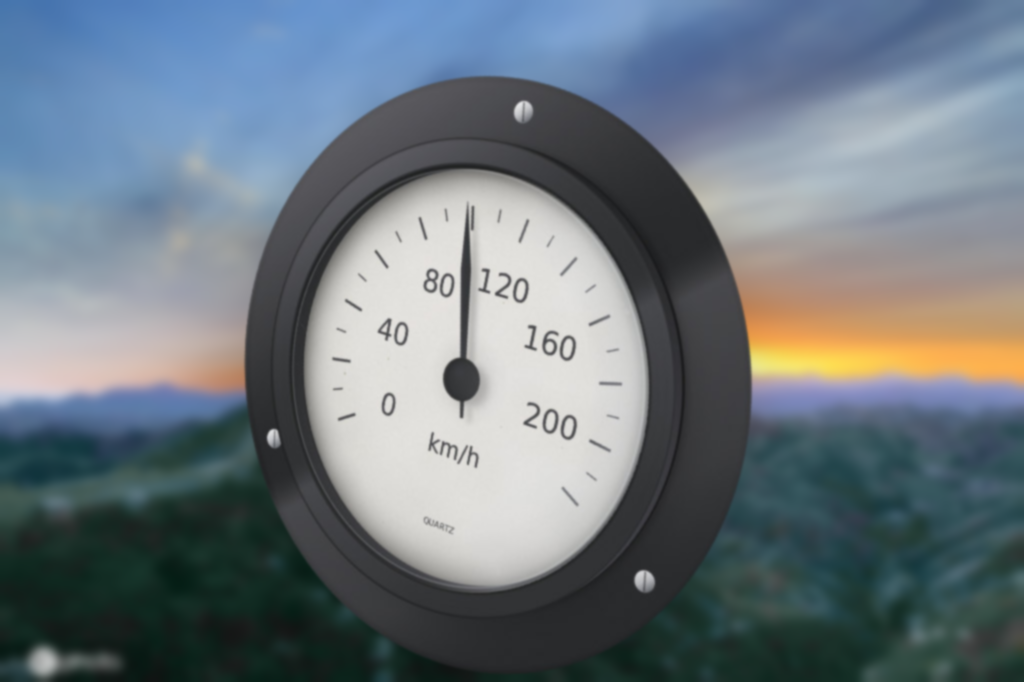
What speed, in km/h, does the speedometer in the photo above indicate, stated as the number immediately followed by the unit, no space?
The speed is 100km/h
